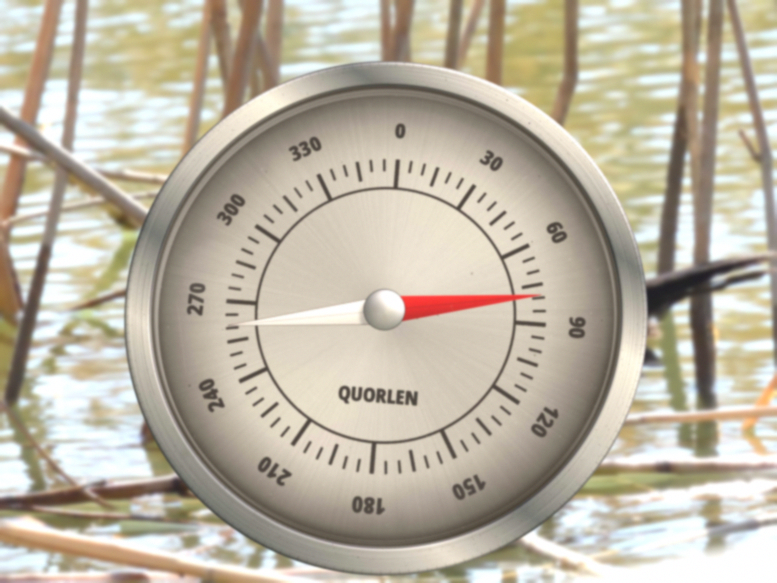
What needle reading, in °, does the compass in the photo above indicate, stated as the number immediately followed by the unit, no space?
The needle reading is 80°
